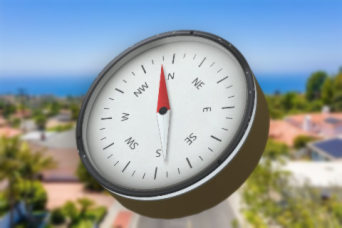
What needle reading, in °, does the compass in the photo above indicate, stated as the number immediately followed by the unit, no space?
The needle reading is 350°
